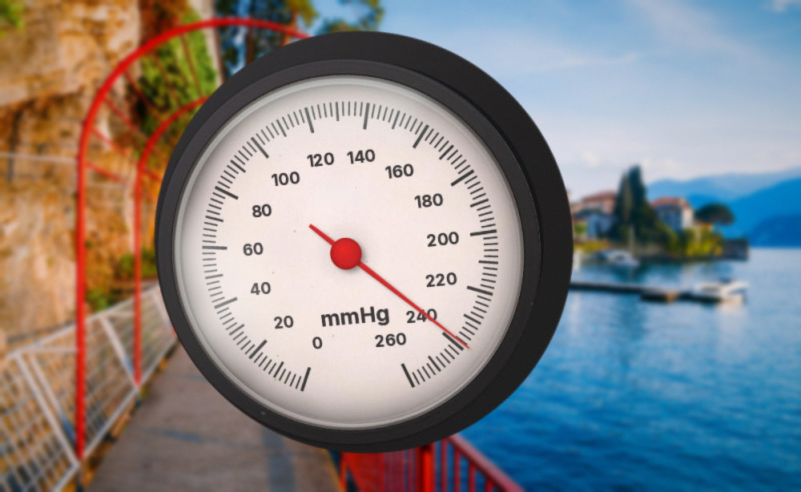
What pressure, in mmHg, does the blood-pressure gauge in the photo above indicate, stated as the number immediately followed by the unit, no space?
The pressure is 238mmHg
